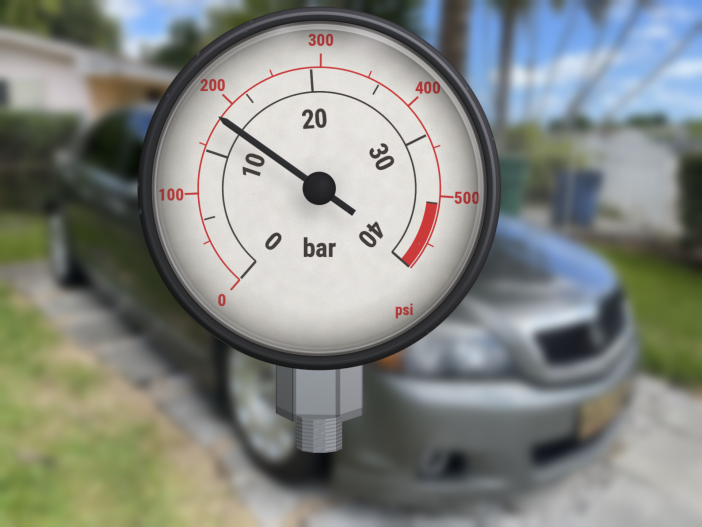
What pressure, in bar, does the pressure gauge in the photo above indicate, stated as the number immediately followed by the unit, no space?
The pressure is 12.5bar
